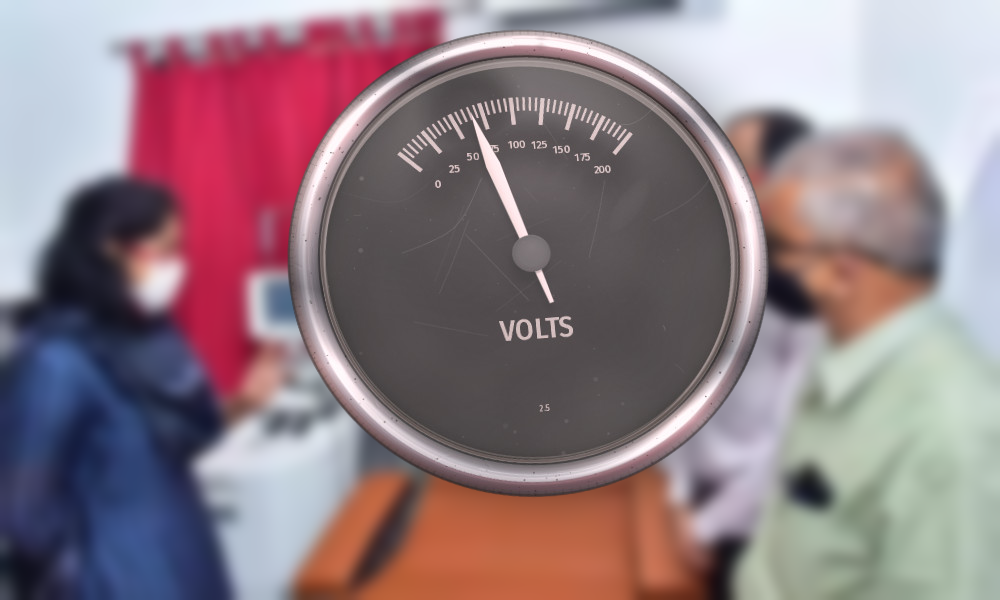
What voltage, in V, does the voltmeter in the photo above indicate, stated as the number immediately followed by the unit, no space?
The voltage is 65V
